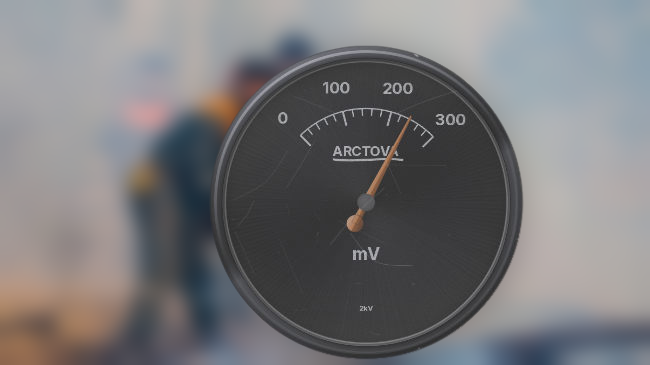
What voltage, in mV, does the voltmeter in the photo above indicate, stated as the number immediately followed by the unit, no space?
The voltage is 240mV
